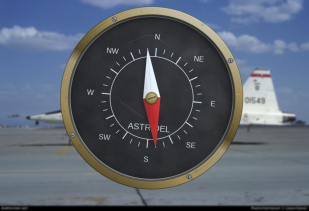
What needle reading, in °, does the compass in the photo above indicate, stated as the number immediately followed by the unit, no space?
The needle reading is 170°
